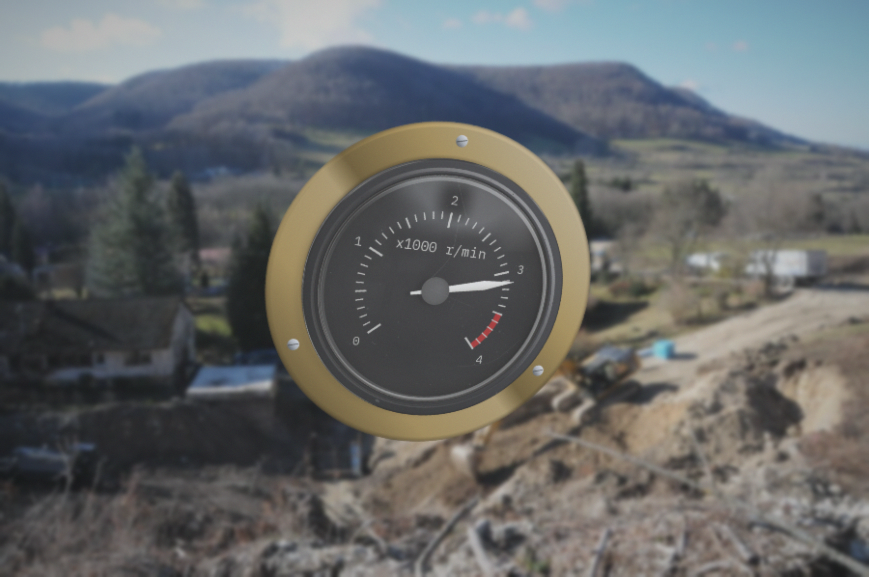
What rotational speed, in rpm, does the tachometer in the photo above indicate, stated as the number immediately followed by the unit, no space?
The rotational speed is 3100rpm
